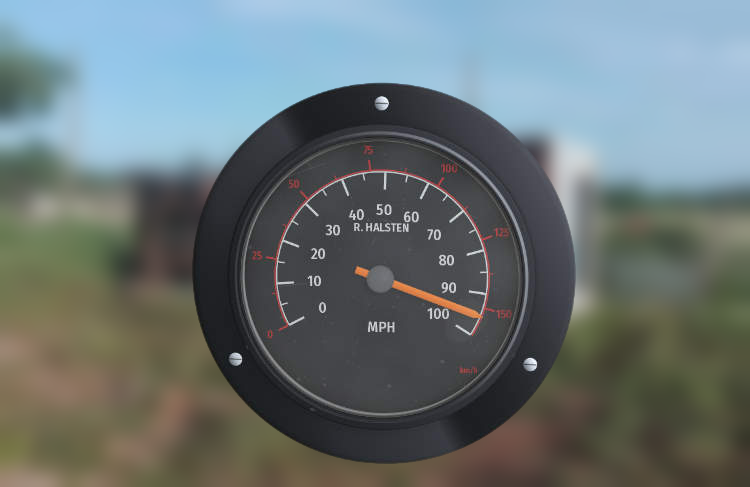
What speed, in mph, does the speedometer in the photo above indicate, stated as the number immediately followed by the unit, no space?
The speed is 95mph
